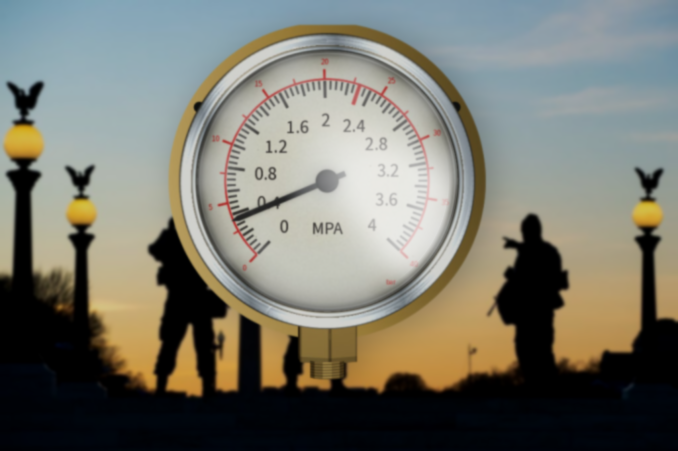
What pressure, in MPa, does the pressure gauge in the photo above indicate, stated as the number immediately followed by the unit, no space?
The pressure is 0.35MPa
